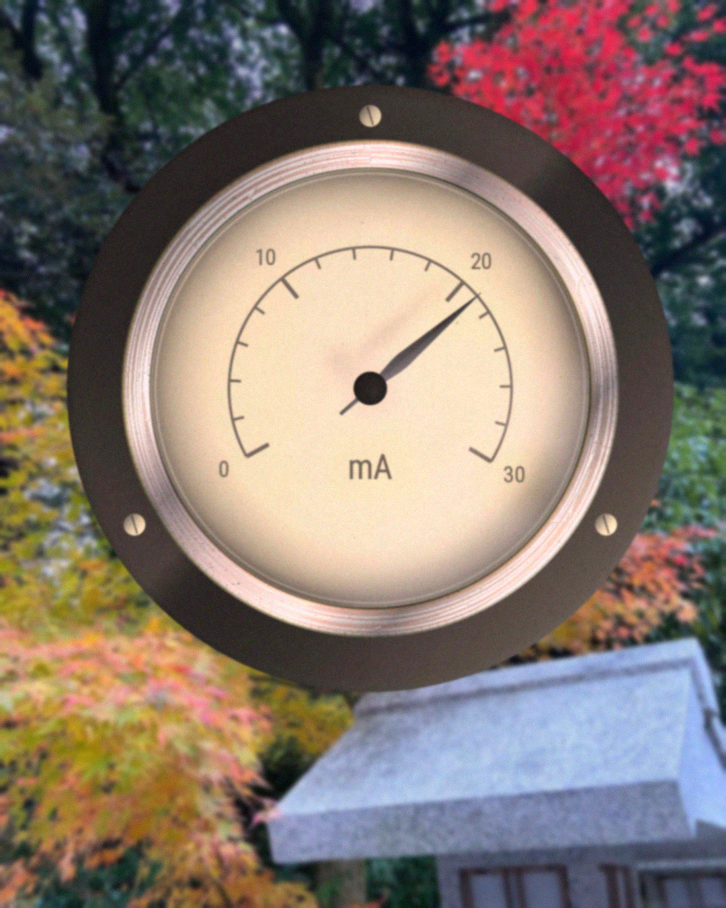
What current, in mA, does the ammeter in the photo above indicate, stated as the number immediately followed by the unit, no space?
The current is 21mA
